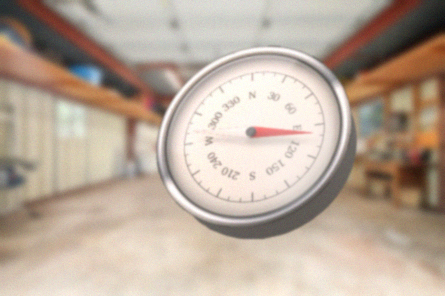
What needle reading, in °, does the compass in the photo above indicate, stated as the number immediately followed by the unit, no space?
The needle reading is 100°
